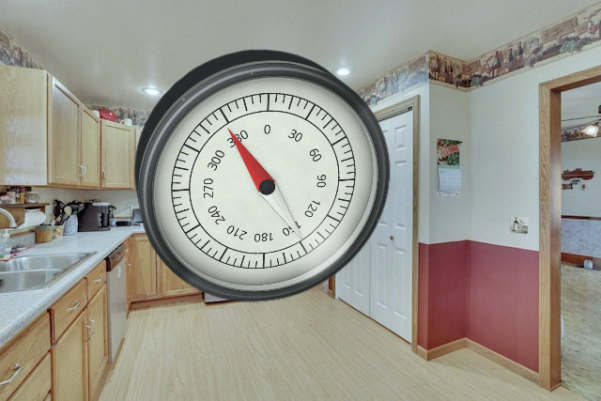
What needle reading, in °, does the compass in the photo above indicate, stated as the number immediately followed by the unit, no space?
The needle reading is 327.5°
